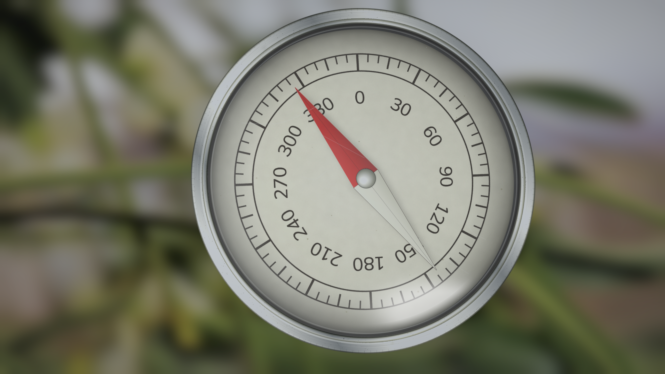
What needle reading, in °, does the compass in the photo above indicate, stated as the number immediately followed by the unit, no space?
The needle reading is 325°
